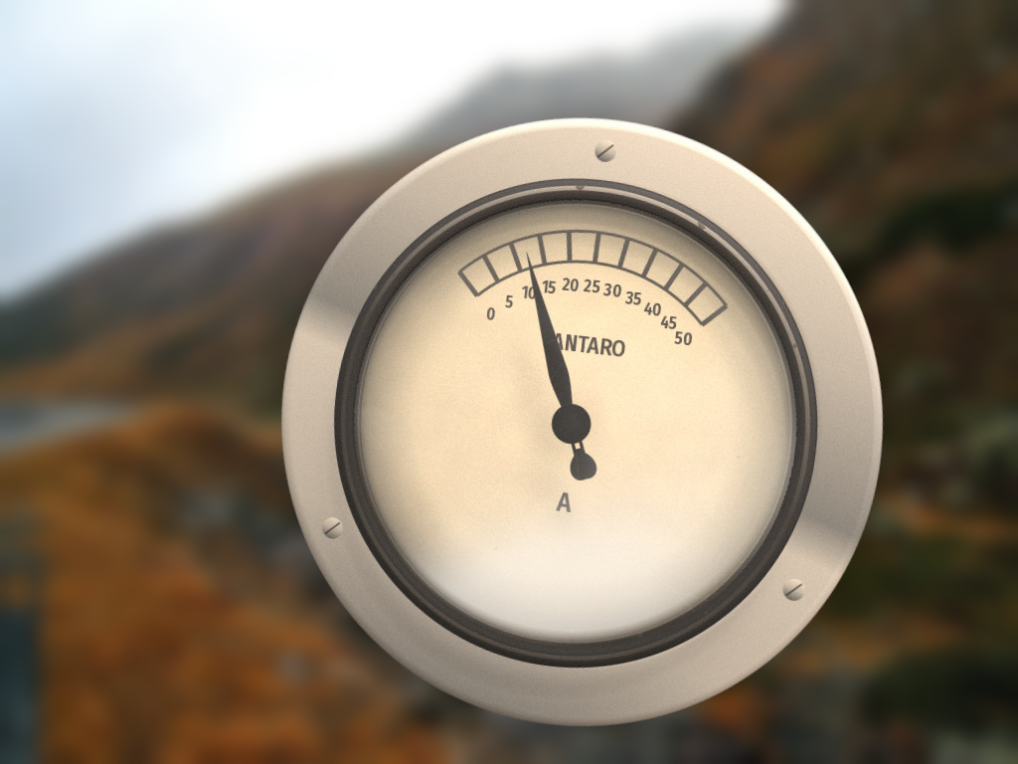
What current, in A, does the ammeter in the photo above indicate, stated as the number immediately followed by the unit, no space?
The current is 12.5A
